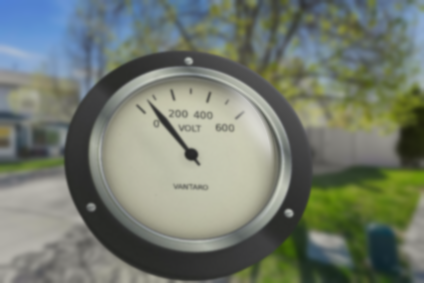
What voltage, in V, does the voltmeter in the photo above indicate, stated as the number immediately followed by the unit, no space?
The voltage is 50V
